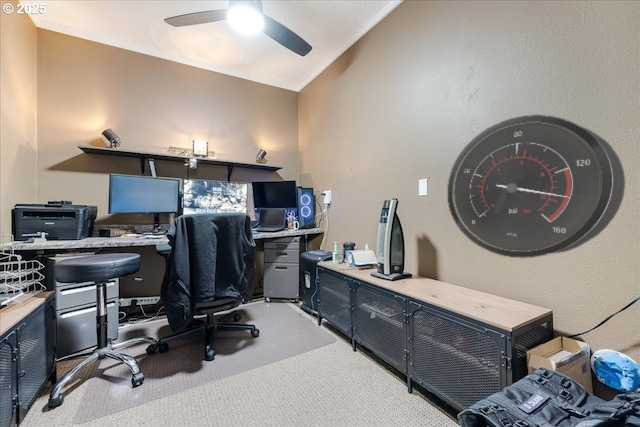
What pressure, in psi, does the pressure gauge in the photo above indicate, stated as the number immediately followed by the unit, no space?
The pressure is 140psi
